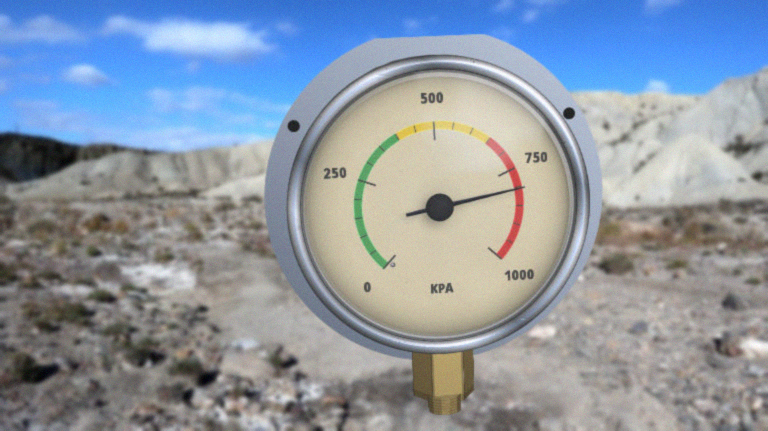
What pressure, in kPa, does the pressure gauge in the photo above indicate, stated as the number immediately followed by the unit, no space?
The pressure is 800kPa
